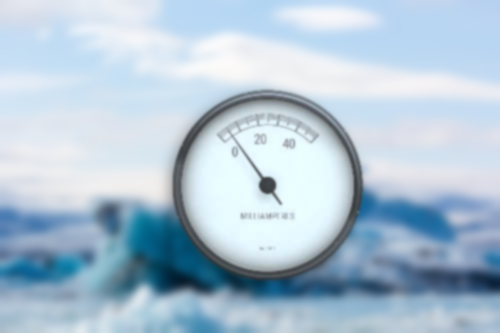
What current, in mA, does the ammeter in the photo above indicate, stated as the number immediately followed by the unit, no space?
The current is 5mA
